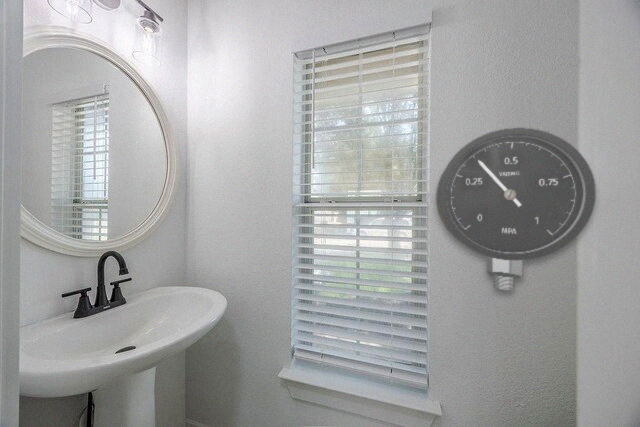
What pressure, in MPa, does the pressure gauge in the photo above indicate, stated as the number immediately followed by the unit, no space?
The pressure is 0.35MPa
